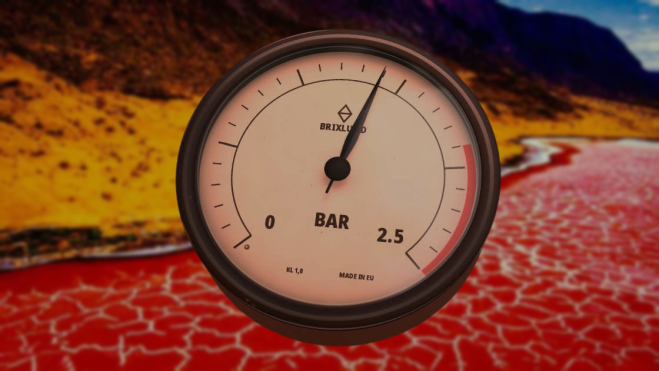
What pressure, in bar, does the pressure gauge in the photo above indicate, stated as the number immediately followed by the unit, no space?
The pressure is 1.4bar
